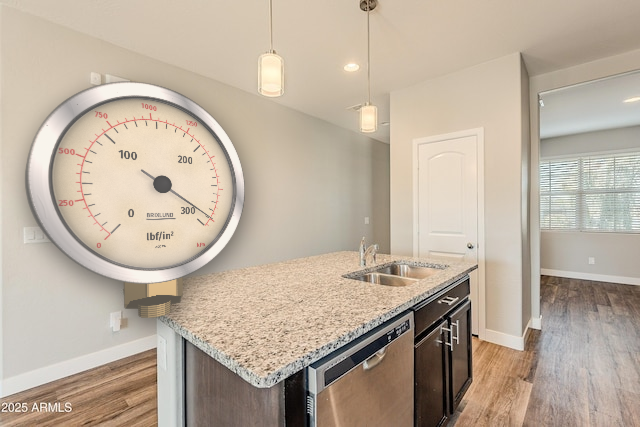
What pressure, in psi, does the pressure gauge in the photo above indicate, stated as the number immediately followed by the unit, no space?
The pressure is 290psi
